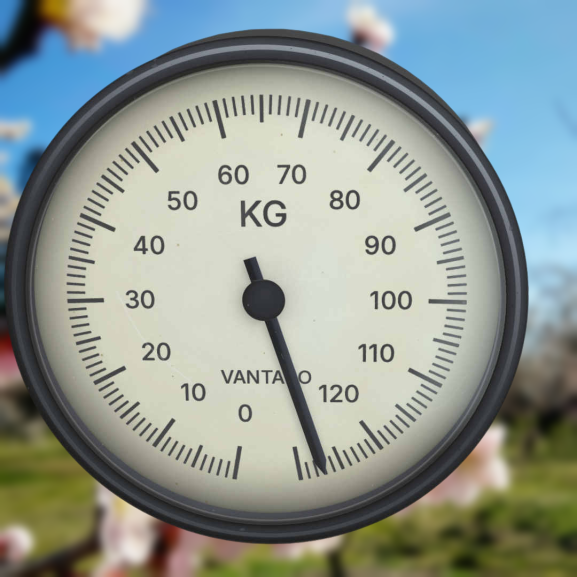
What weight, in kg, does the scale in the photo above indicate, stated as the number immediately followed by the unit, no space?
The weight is 127kg
